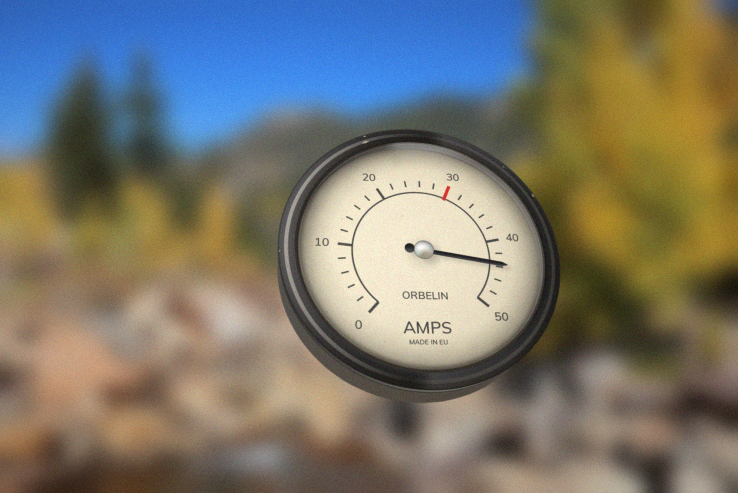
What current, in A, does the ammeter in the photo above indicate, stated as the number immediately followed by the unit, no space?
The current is 44A
